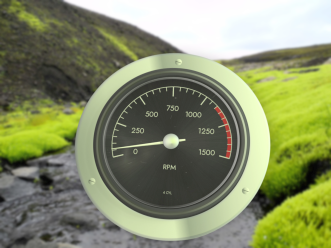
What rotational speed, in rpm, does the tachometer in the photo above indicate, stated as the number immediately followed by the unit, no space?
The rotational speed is 50rpm
